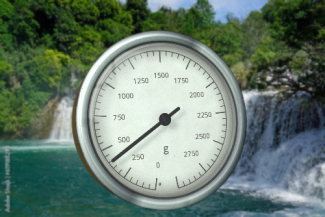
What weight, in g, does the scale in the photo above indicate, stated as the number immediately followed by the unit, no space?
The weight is 400g
